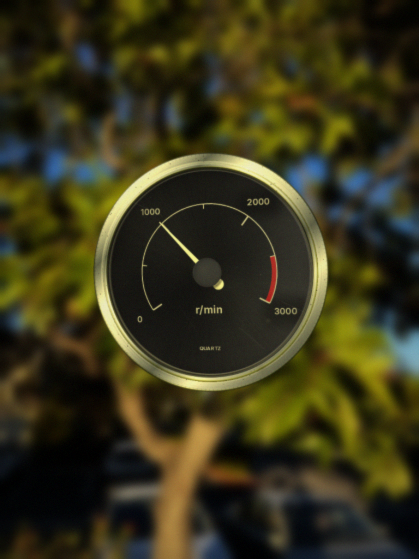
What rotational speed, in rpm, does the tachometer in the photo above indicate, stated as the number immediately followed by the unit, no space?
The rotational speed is 1000rpm
